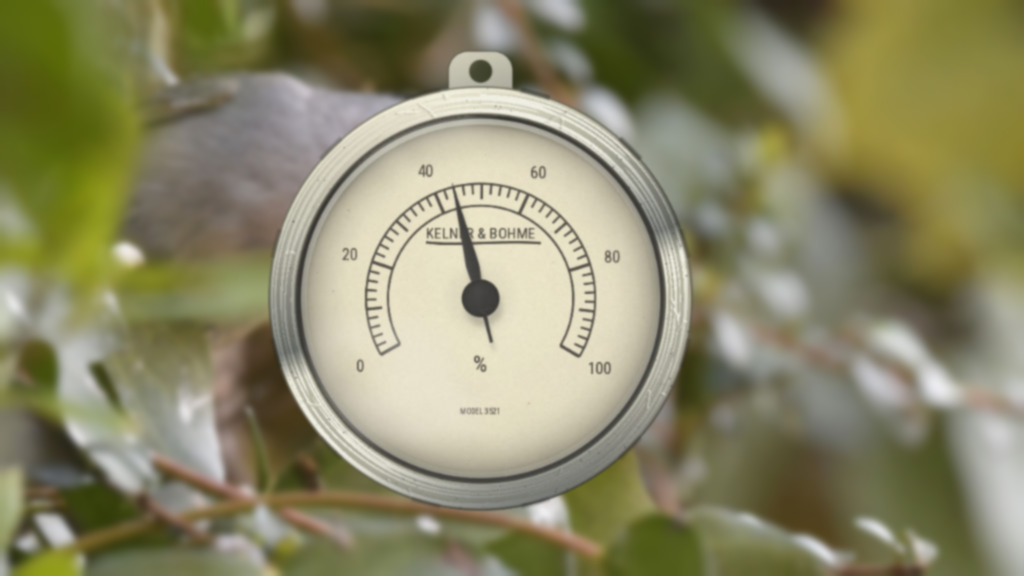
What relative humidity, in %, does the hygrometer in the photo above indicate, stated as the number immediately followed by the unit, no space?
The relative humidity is 44%
